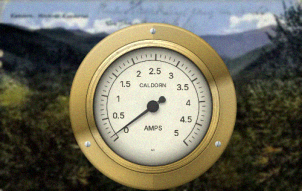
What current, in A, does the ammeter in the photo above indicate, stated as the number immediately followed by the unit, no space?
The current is 0.1A
